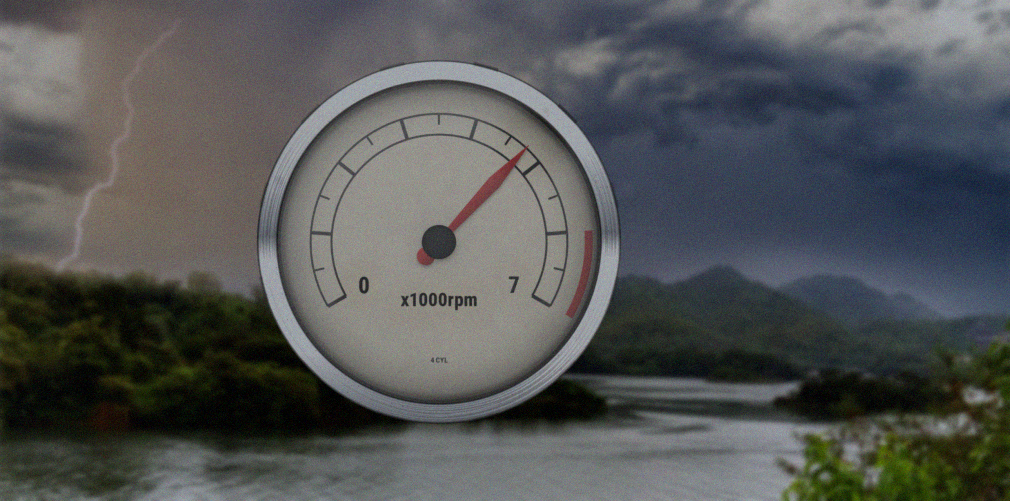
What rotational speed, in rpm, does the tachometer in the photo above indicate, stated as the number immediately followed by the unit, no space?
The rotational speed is 4750rpm
